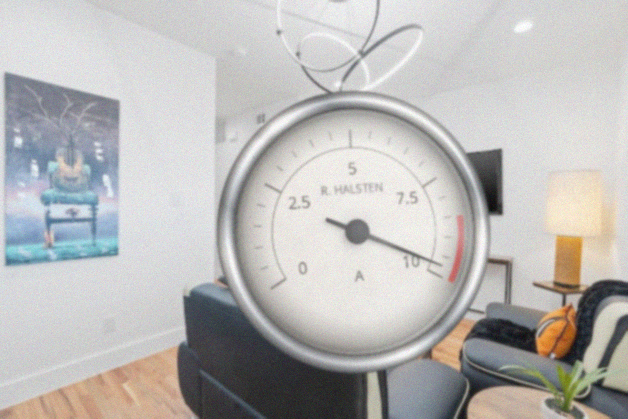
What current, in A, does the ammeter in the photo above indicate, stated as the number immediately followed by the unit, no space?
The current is 9.75A
